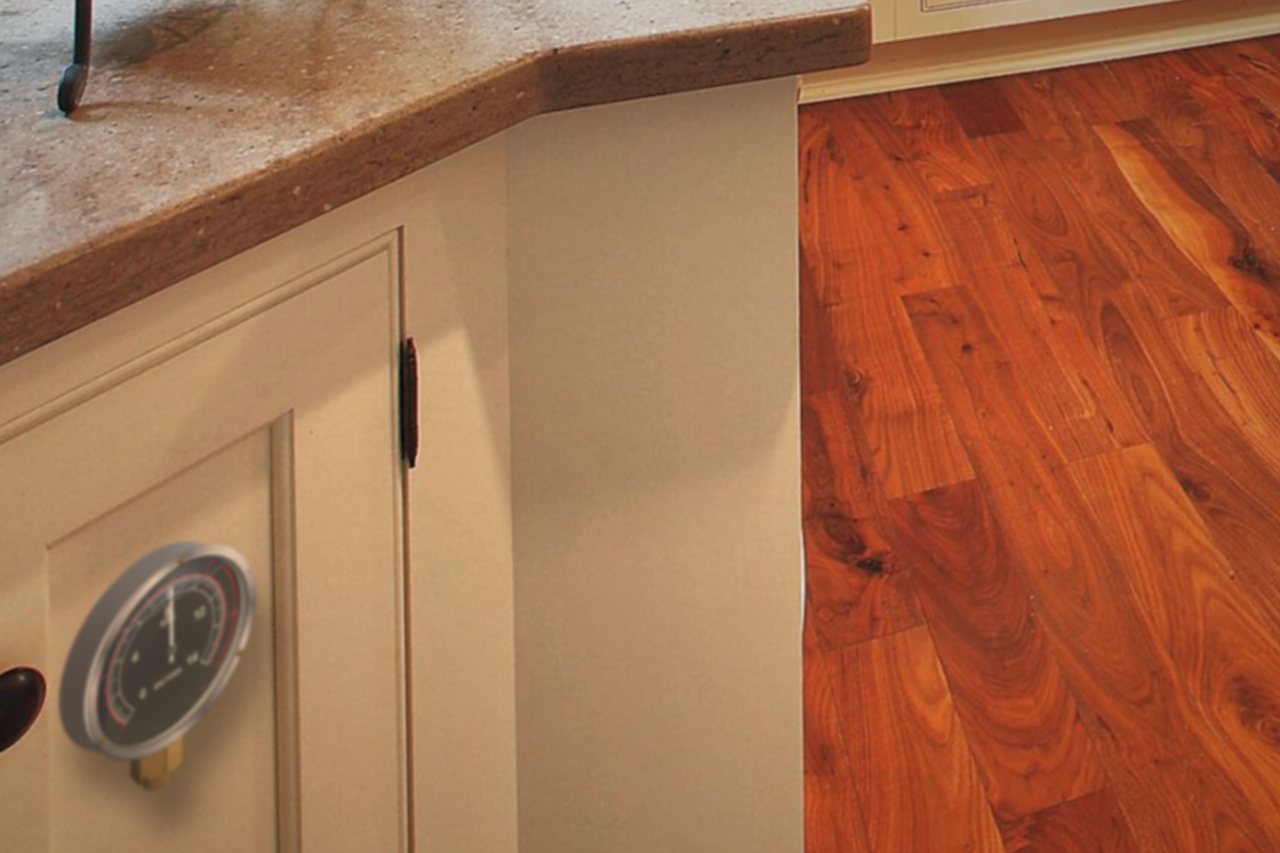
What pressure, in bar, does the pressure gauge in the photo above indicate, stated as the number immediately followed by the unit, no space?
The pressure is 8bar
